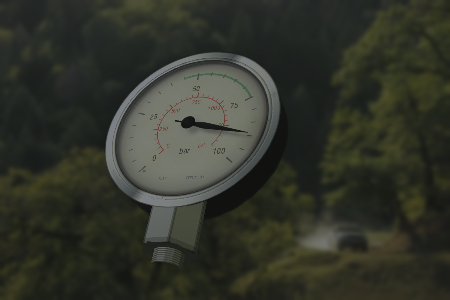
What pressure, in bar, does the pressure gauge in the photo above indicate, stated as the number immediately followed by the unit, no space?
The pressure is 90bar
